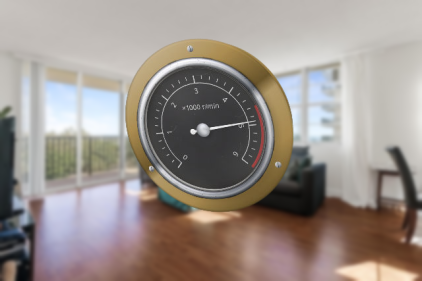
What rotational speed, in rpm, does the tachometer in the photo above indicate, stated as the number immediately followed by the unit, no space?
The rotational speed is 4900rpm
